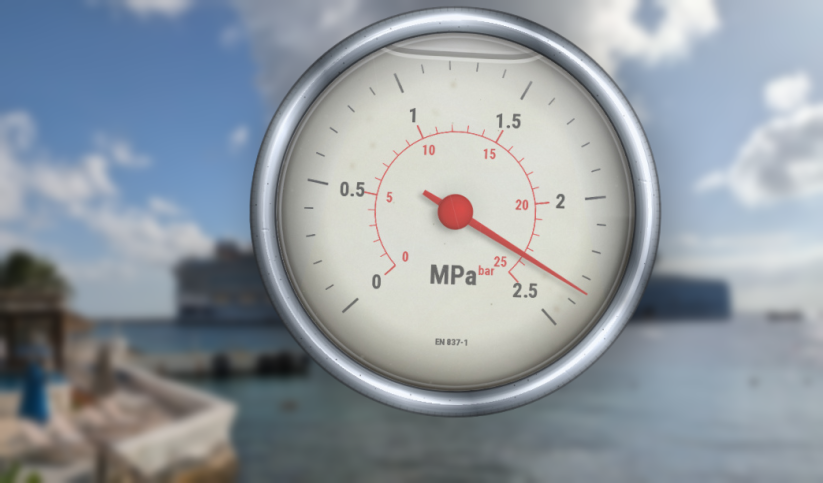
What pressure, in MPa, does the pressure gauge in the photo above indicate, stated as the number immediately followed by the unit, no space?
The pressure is 2.35MPa
